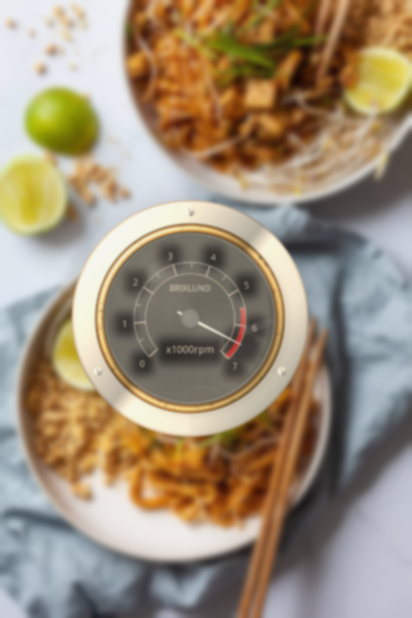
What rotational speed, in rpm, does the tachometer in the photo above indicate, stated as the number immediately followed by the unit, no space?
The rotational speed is 6500rpm
